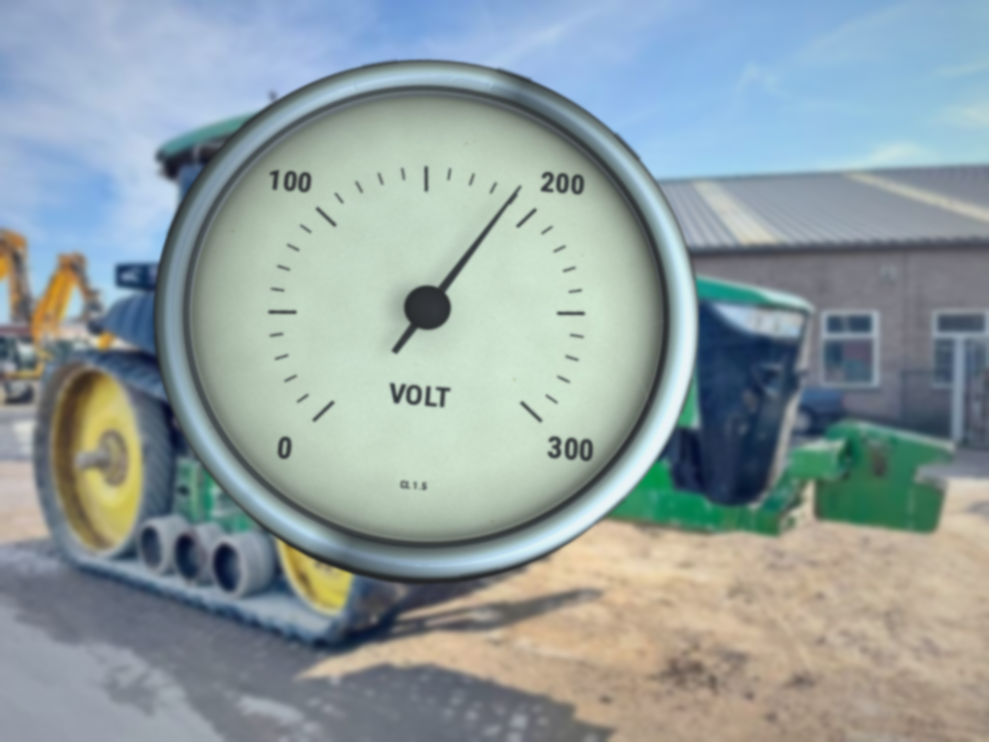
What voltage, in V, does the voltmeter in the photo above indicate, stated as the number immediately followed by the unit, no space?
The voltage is 190V
